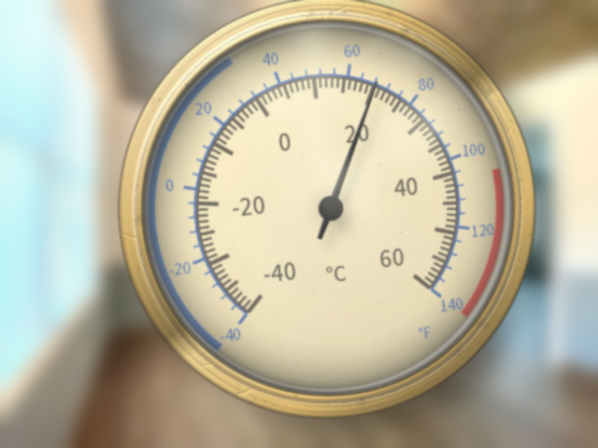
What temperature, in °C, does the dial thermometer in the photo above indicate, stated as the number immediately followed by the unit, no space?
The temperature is 20°C
